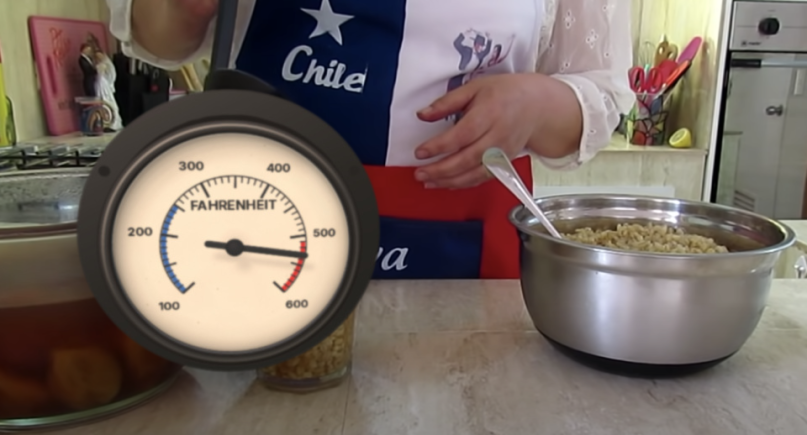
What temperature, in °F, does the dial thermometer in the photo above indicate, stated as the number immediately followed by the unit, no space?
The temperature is 530°F
